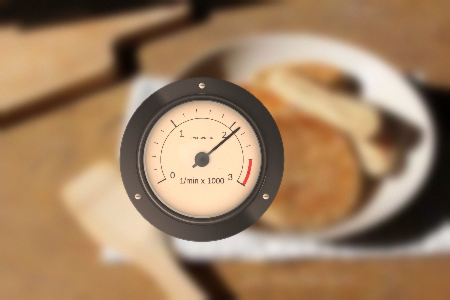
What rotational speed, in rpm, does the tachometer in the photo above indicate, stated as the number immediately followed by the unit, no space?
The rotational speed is 2100rpm
